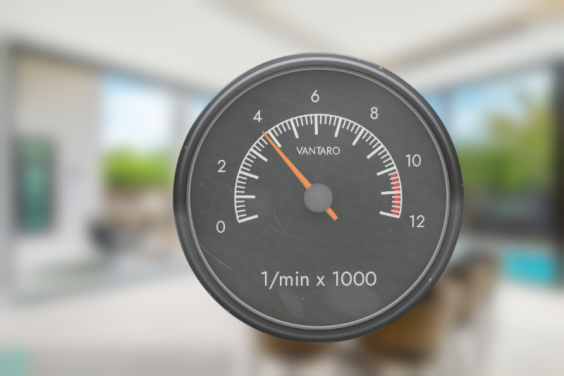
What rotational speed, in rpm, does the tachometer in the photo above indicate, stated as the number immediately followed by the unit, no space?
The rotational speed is 3800rpm
